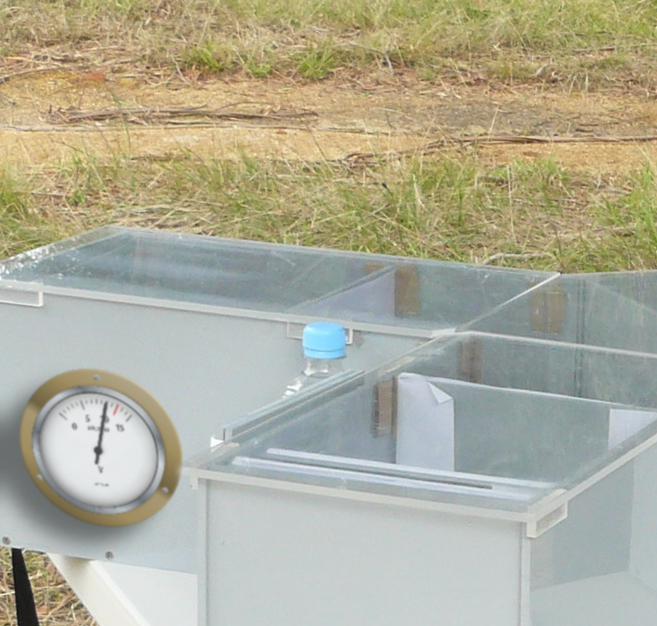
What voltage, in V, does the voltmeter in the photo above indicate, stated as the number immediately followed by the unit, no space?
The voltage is 10V
